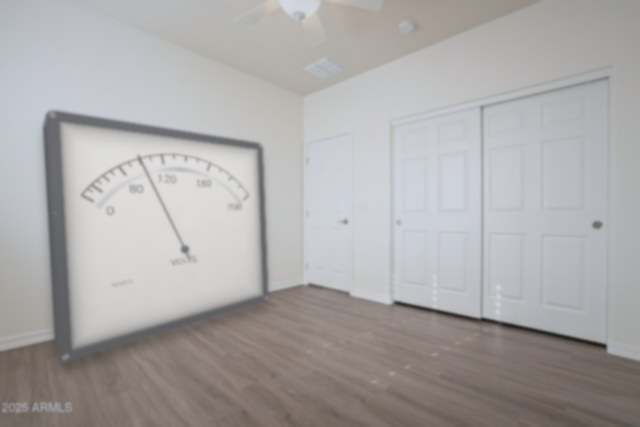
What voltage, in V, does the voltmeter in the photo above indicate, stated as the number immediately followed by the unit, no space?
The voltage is 100V
